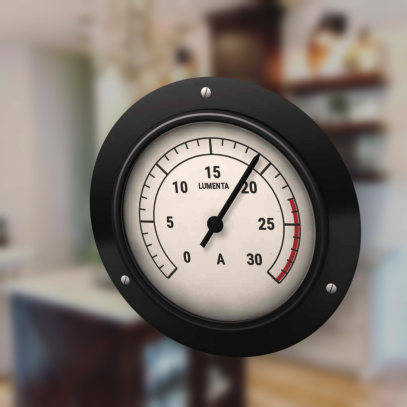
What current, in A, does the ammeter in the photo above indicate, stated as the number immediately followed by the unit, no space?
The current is 19A
